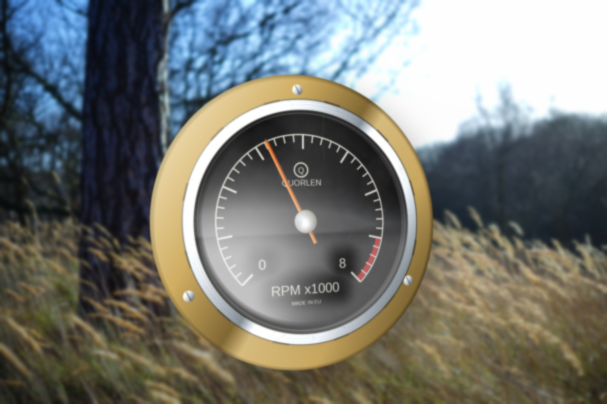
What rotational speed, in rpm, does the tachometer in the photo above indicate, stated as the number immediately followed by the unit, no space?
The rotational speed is 3200rpm
